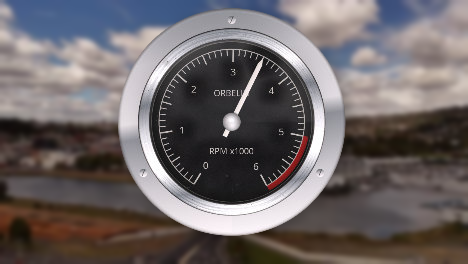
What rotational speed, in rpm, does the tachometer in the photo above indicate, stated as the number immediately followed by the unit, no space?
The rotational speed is 3500rpm
